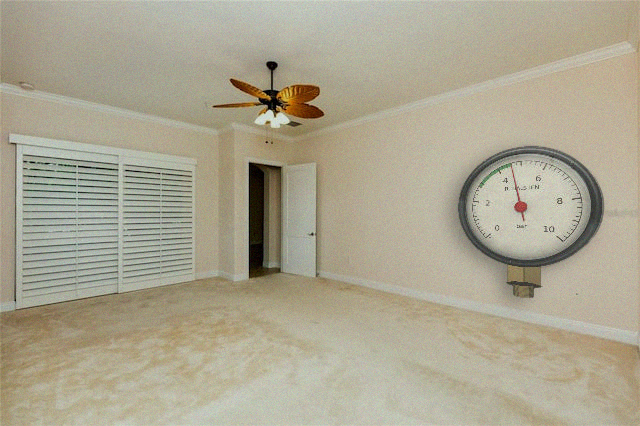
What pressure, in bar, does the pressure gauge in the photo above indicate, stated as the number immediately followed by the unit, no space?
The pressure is 4.6bar
